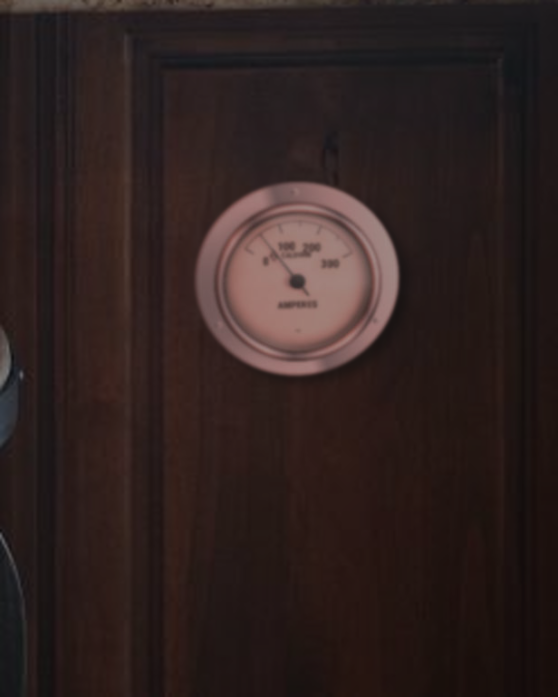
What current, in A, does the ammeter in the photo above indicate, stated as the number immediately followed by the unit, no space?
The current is 50A
